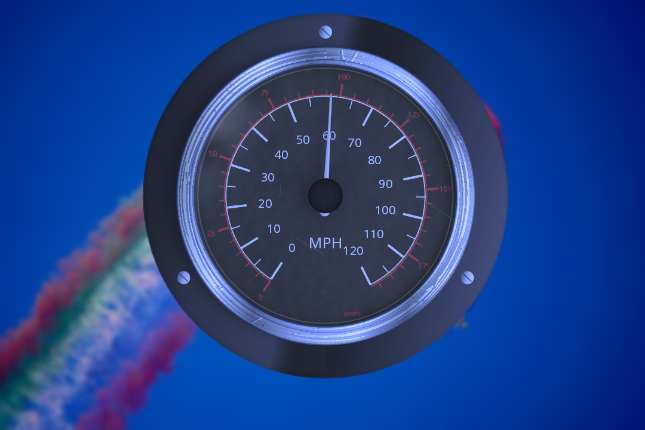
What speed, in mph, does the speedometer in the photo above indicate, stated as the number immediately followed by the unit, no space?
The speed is 60mph
